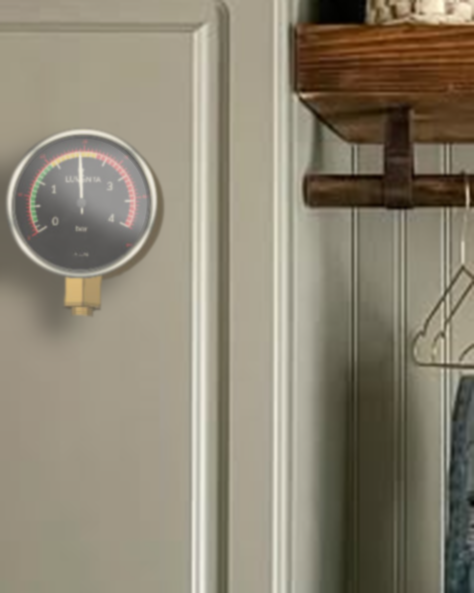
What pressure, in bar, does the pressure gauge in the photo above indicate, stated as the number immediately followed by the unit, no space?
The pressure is 2bar
